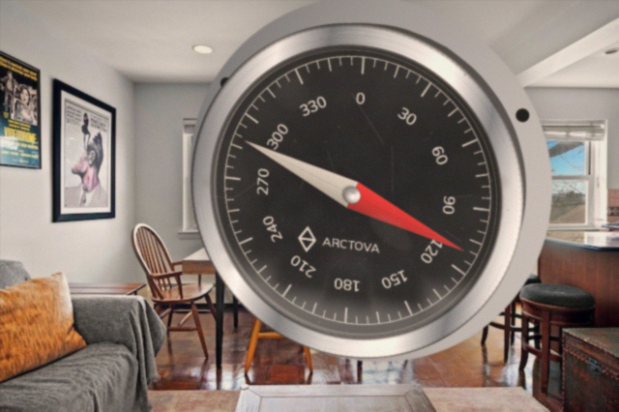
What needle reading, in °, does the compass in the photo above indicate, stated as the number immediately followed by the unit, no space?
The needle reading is 110°
